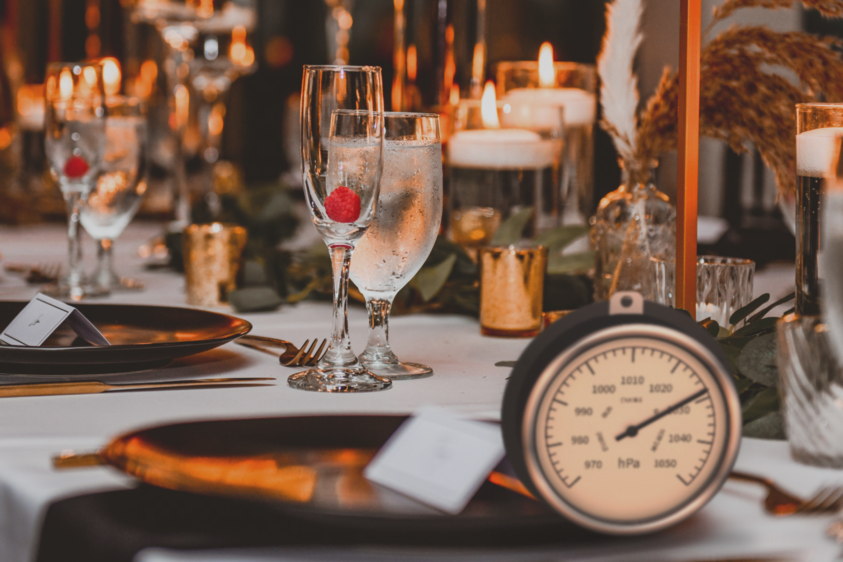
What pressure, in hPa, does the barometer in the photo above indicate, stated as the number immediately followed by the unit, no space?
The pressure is 1028hPa
